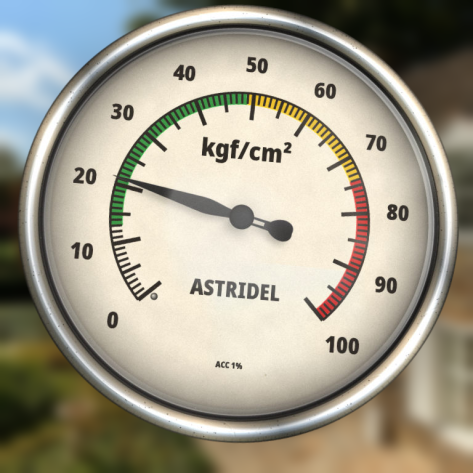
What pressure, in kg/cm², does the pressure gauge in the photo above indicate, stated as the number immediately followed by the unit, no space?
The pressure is 21kg/cm²
